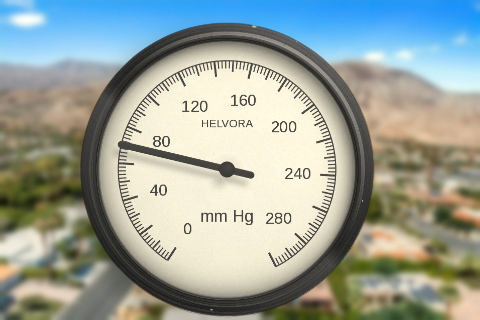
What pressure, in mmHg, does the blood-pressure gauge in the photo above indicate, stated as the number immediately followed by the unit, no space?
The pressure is 70mmHg
